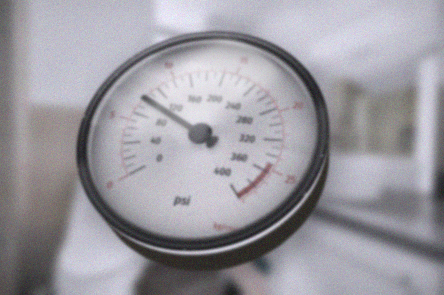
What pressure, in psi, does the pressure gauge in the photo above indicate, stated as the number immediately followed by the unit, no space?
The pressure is 100psi
